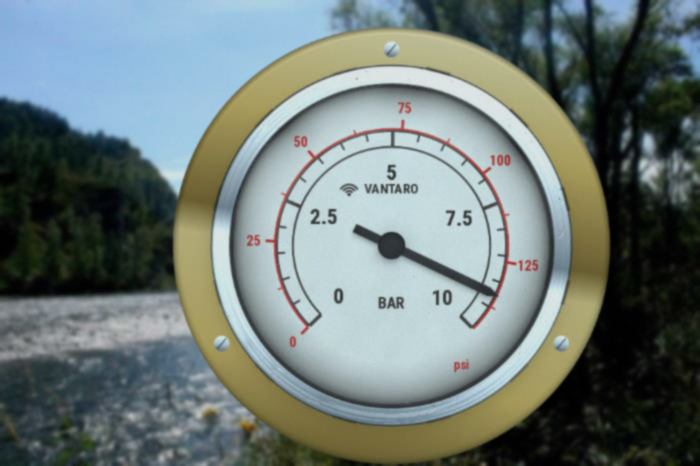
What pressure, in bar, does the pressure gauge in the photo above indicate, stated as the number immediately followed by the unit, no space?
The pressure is 9.25bar
